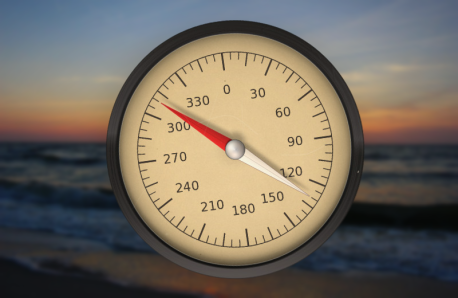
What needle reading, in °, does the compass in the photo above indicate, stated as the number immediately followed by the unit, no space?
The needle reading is 310°
